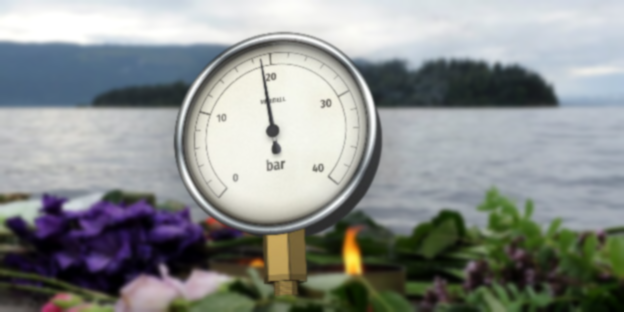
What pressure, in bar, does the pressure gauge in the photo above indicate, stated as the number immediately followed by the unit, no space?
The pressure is 19bar
